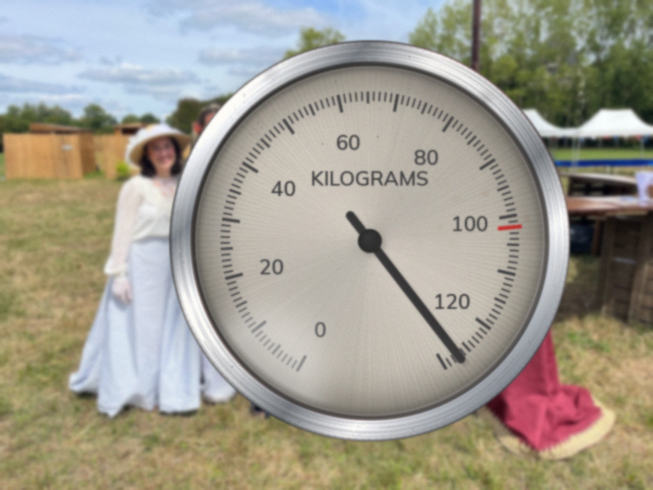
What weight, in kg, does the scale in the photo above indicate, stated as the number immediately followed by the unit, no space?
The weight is 127kg
